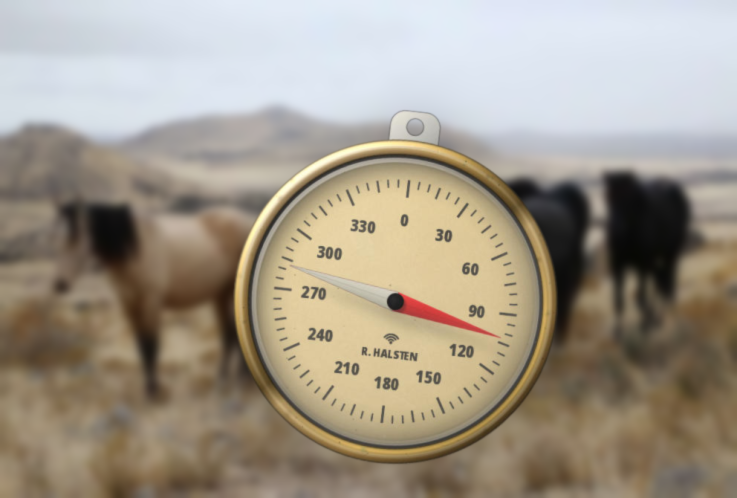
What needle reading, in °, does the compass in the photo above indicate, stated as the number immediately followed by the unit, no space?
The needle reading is 102.5°
